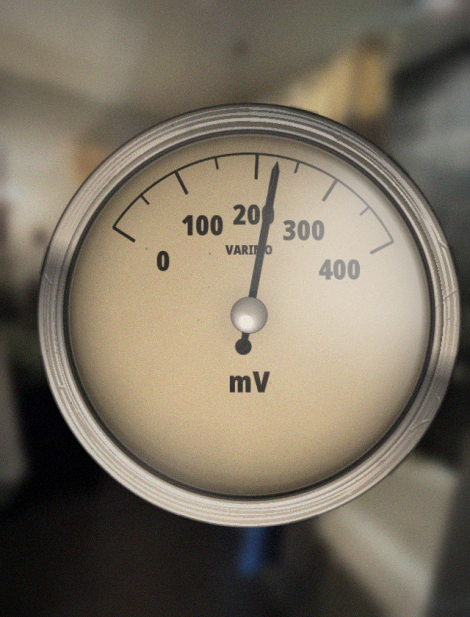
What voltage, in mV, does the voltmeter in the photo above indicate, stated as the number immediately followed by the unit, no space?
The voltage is 225mV
